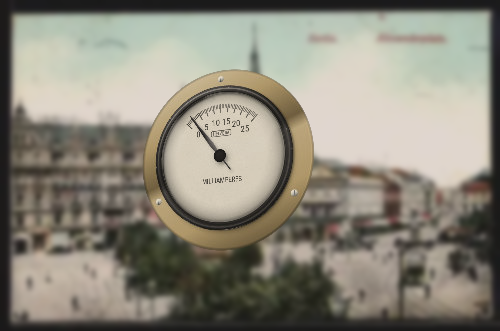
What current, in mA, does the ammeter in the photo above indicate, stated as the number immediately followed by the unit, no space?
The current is 2.5mA
